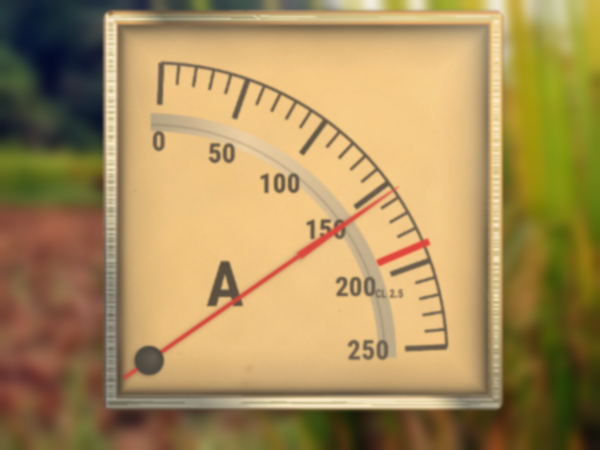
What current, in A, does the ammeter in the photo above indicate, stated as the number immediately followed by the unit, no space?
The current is 155A
